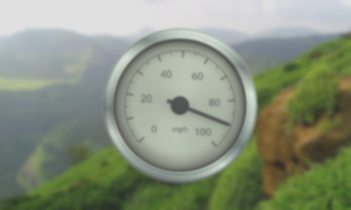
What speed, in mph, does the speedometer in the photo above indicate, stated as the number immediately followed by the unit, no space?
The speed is 90mph
